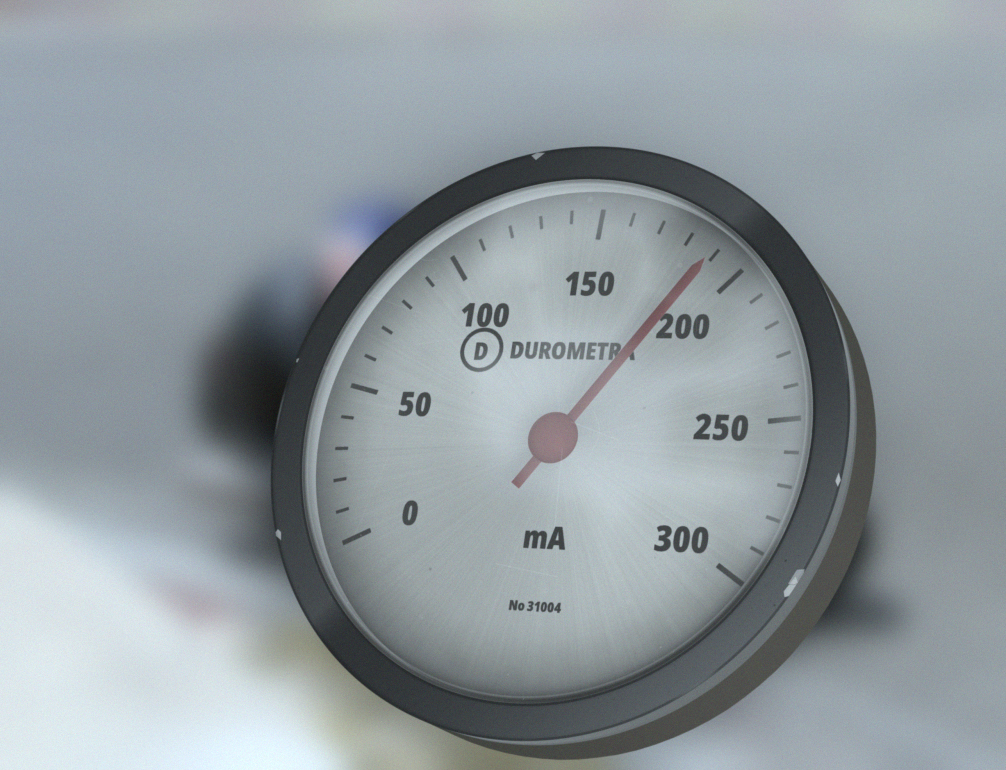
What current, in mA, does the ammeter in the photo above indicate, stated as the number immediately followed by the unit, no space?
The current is 190mA
